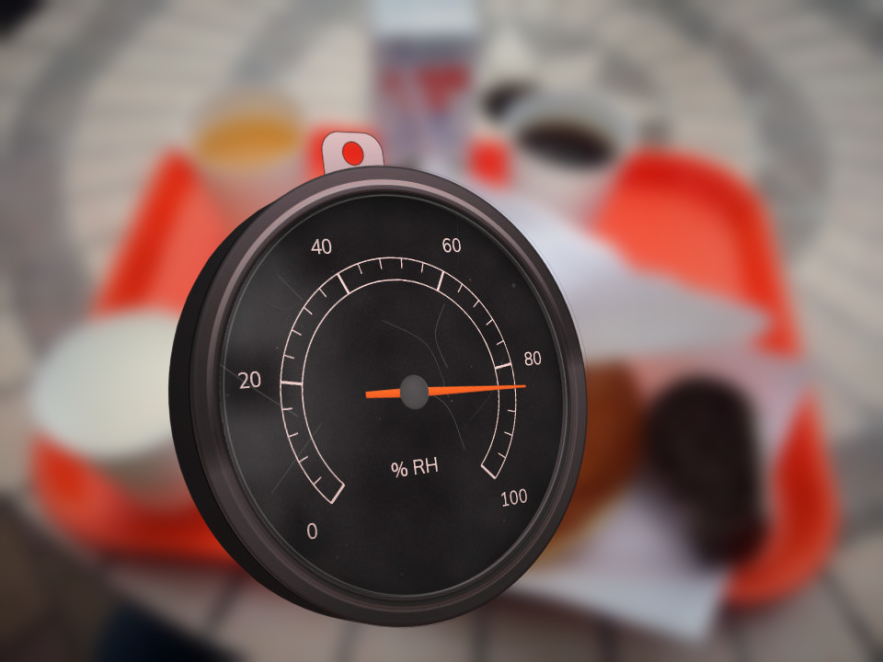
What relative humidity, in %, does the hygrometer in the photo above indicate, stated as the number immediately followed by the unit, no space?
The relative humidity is 84%
